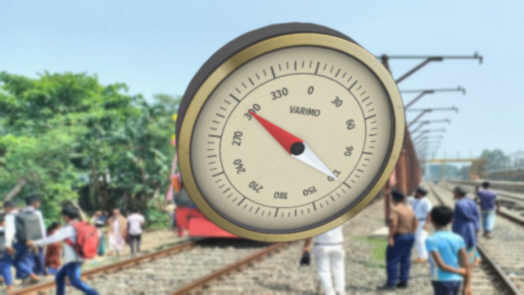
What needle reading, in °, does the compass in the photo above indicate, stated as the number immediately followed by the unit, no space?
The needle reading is 300°
